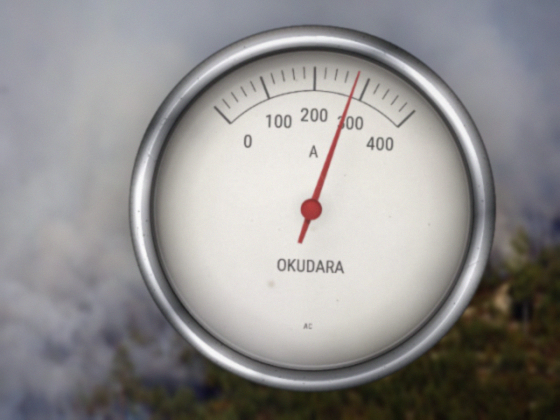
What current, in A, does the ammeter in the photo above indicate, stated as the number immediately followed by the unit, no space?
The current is 280A
